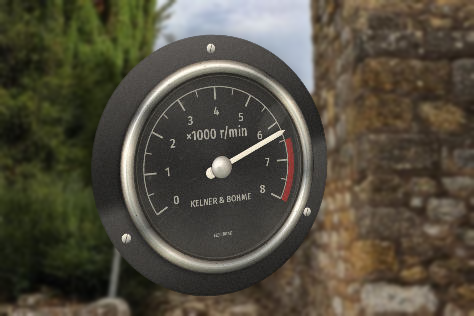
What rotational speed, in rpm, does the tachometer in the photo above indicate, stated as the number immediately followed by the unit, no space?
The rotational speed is 6250rpm
